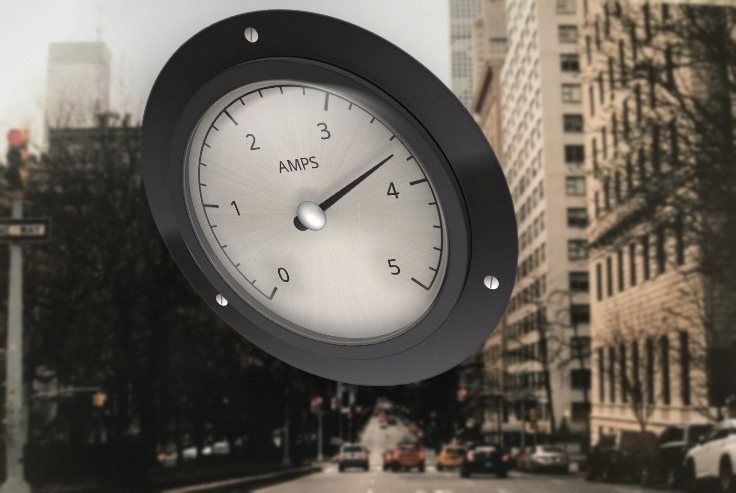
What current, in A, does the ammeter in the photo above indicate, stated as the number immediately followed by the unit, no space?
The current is 3.7A
